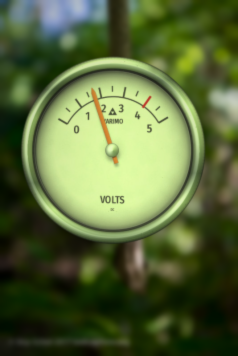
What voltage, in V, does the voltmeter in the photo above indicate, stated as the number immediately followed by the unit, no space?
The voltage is 1.75V
